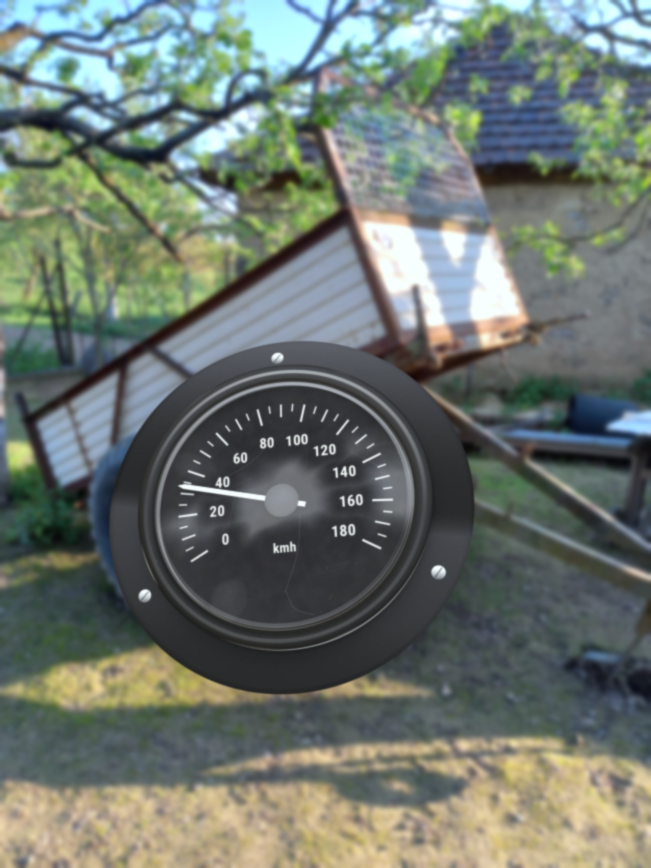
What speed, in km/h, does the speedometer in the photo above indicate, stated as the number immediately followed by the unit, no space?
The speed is 32.5km/h
